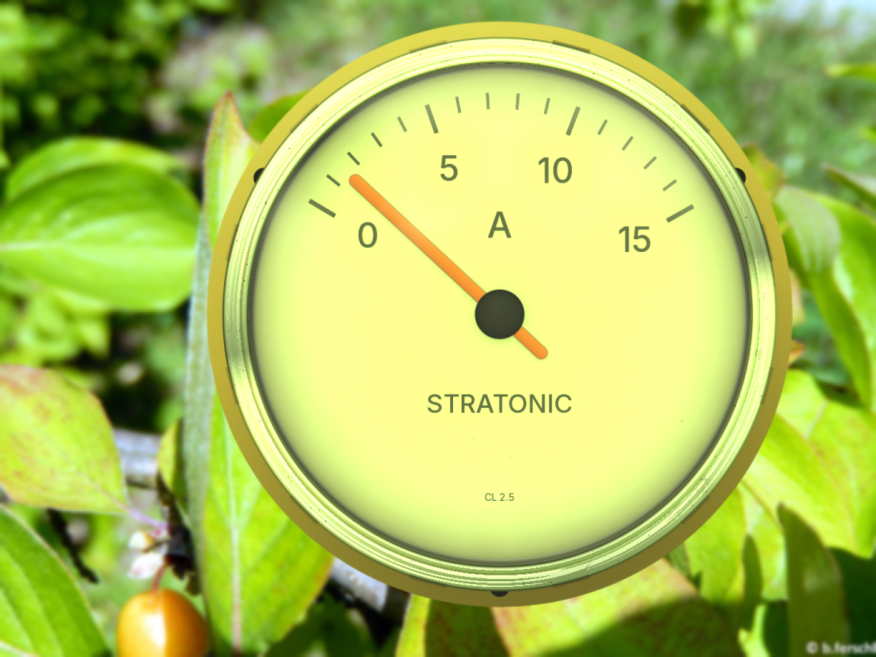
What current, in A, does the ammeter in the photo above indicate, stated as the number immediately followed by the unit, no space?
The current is 1.5A
